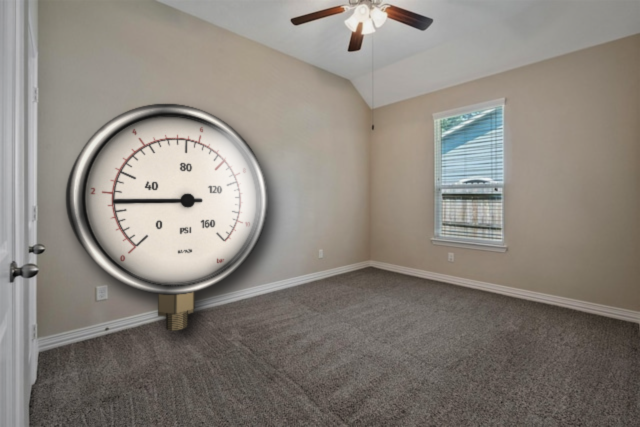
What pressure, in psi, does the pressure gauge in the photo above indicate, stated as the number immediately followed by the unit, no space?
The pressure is 25psi
